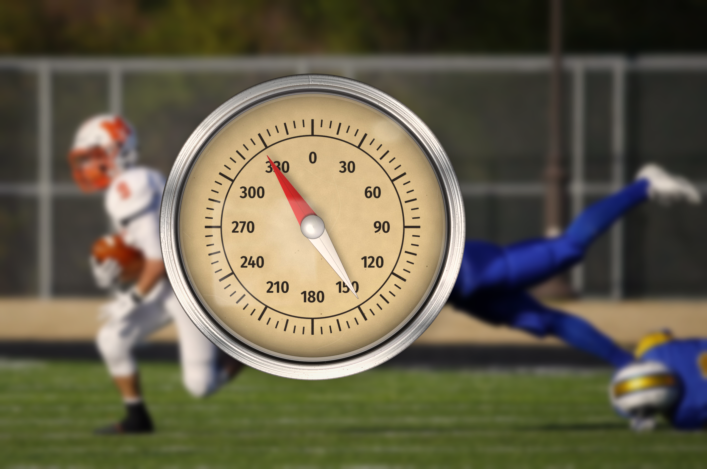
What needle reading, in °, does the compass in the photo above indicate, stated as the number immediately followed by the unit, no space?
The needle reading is 327.5°
